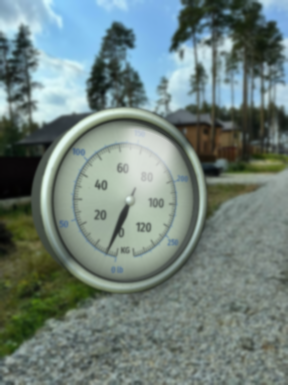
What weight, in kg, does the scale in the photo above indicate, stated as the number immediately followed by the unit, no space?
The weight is 5kg
